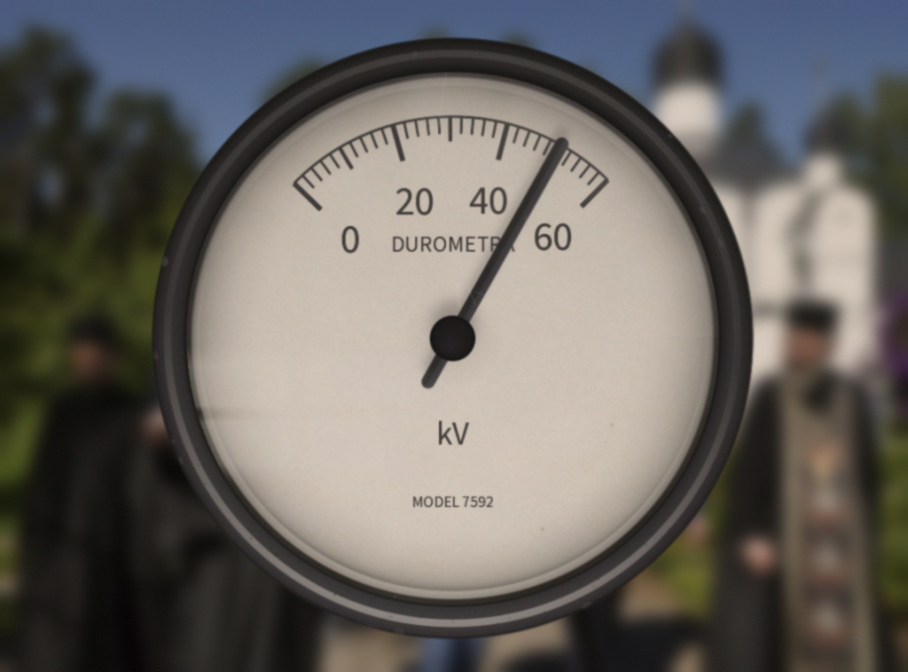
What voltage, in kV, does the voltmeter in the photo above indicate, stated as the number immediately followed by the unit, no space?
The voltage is 50kV
